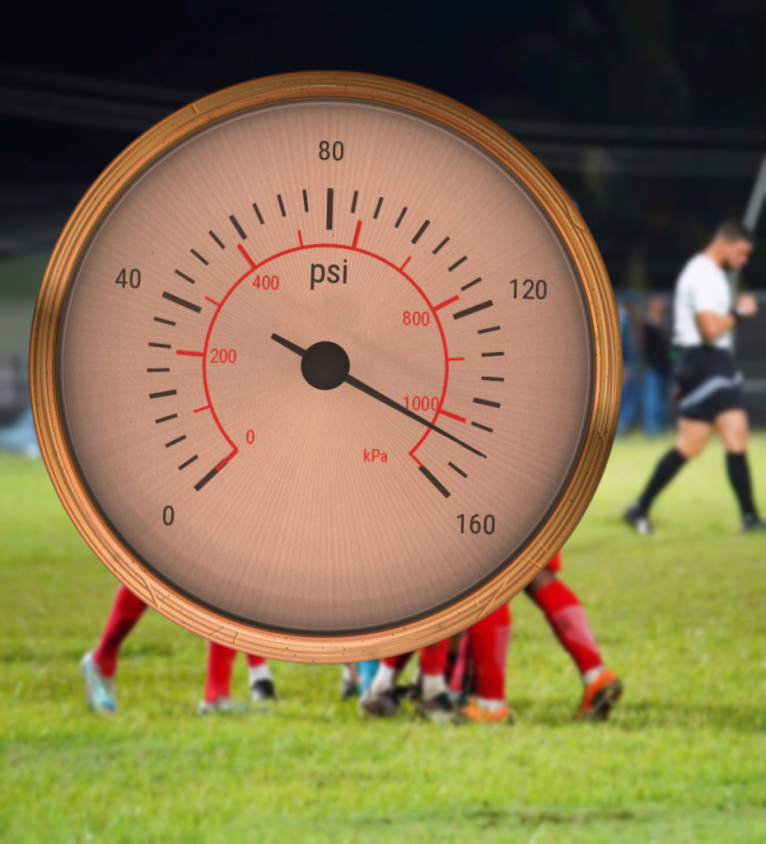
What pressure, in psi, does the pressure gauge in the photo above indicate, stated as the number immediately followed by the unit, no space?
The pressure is 150psi
